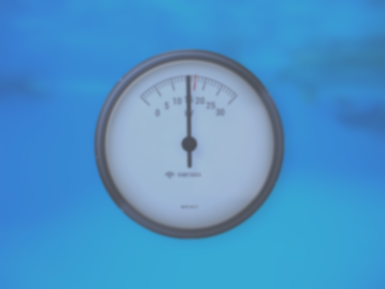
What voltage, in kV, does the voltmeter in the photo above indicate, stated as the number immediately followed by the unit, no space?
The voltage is 15kV
